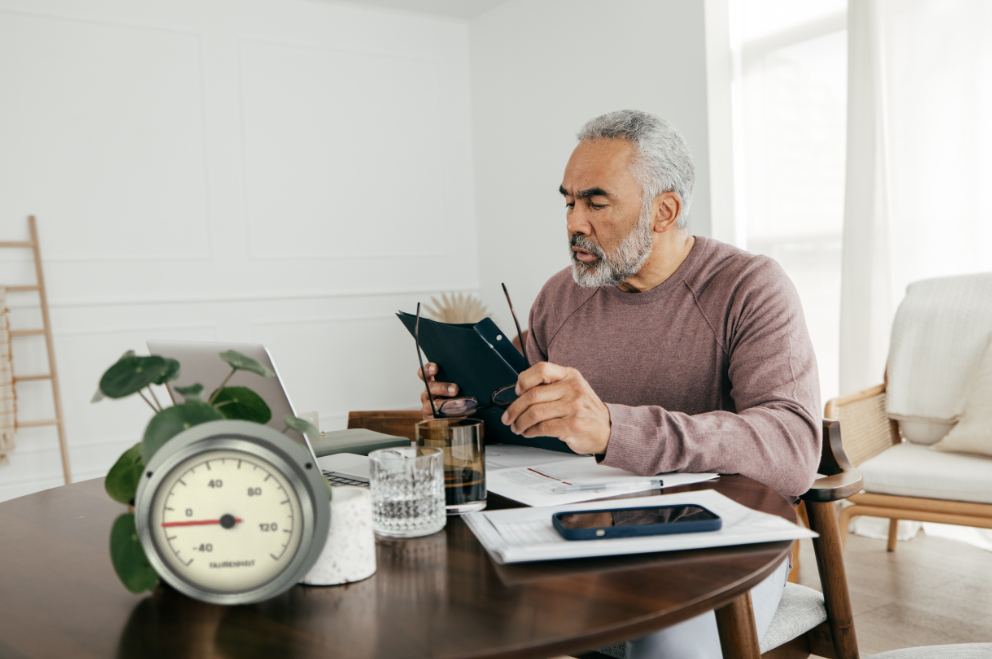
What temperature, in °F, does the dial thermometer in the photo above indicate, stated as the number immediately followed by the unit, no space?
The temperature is -10°F
